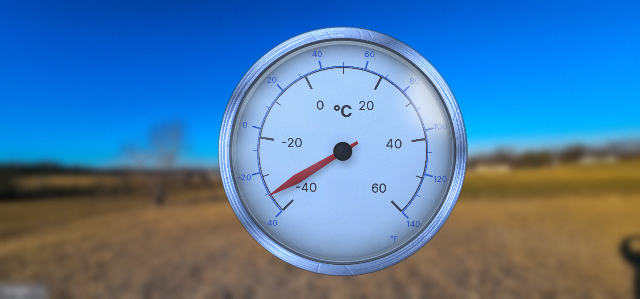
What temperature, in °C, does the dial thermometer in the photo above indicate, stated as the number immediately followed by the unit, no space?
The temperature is -35°C
